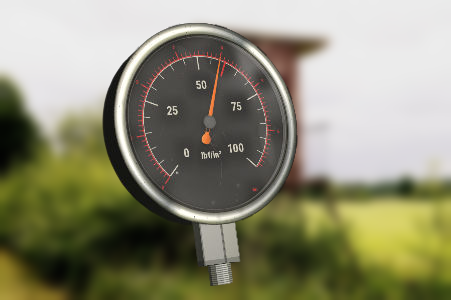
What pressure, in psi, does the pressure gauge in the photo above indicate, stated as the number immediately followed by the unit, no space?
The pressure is 57.5psi
